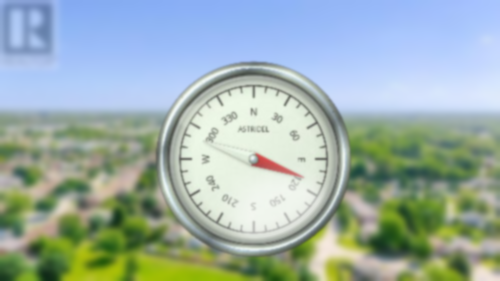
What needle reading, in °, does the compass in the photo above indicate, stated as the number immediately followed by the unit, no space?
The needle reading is 110°
